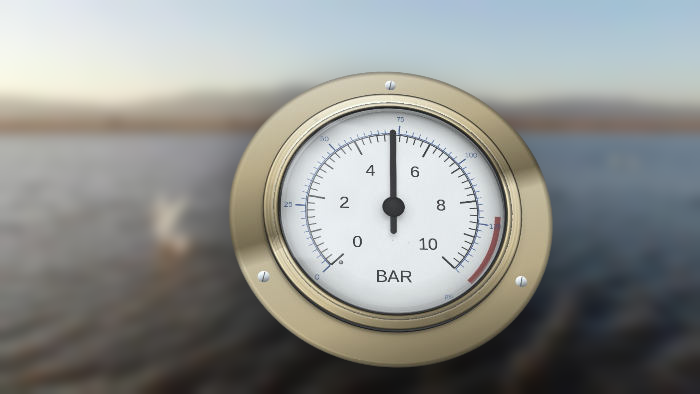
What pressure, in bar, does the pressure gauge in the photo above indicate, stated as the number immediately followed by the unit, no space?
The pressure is 5bar
